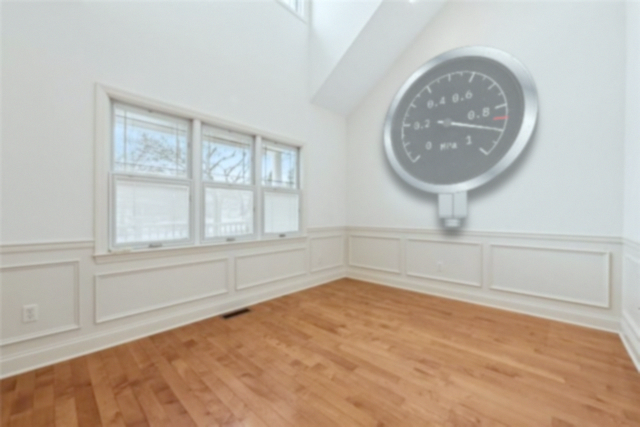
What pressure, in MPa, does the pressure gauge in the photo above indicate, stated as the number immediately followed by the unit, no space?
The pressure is 0.9MPa
